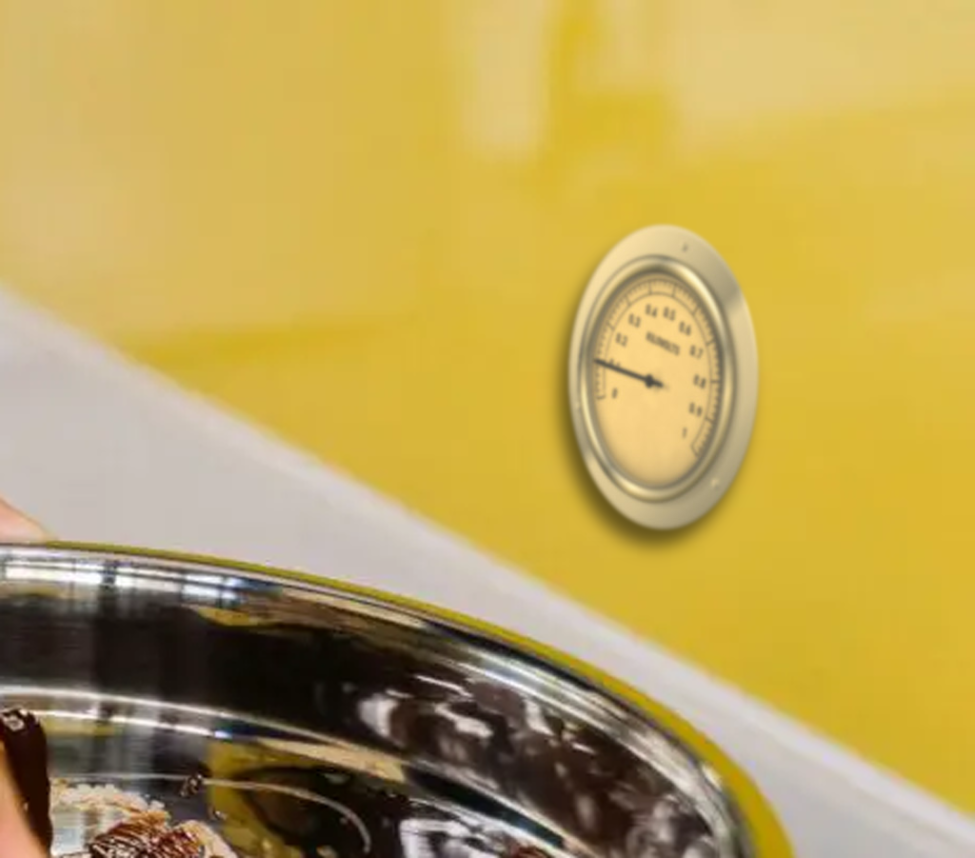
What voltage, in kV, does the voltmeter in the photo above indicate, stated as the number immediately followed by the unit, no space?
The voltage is 0.1kV
